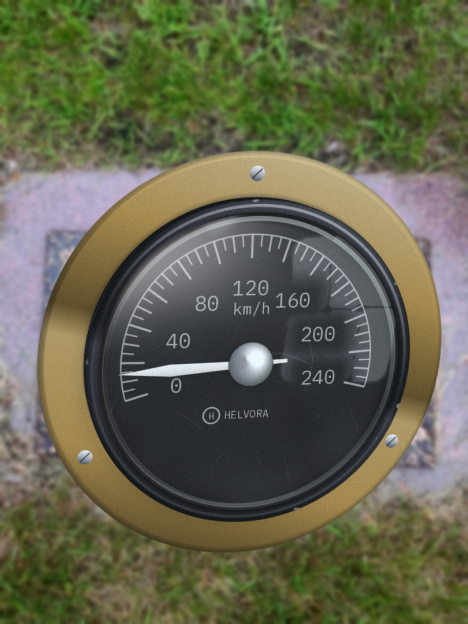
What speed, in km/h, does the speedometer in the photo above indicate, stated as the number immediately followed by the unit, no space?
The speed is 15km/h
